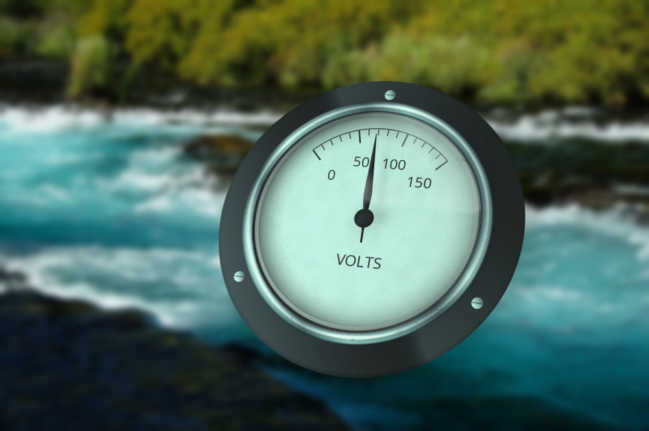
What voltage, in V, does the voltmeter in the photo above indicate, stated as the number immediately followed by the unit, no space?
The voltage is 70V
